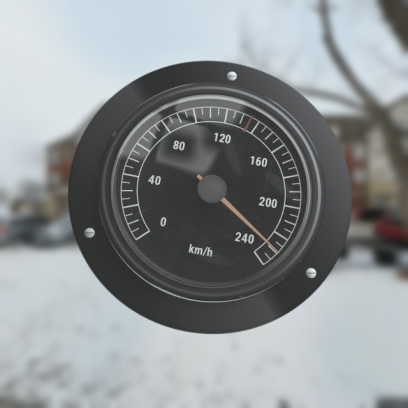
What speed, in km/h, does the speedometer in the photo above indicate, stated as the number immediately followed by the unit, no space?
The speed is 230km/h
